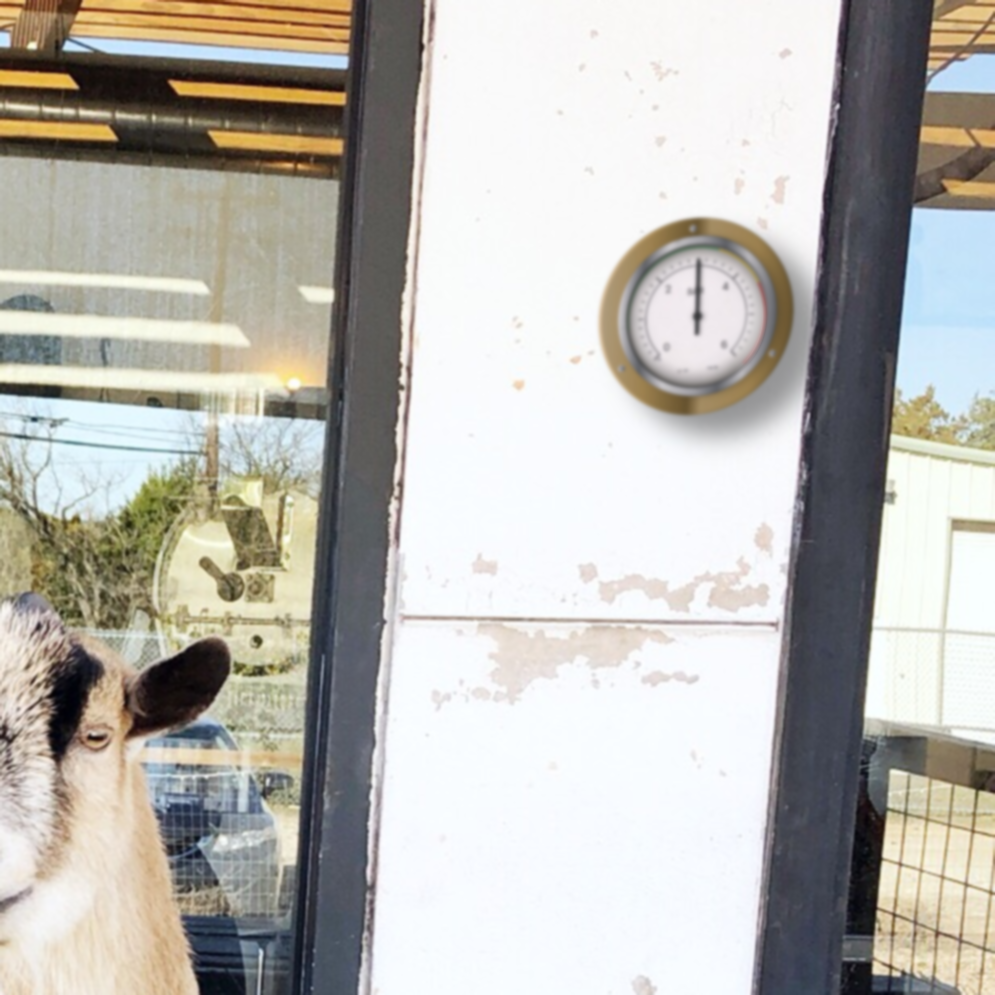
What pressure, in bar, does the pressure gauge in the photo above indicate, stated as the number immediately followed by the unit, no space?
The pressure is 3bar
